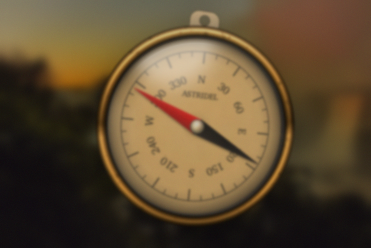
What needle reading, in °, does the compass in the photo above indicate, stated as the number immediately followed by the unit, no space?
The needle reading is 295°
